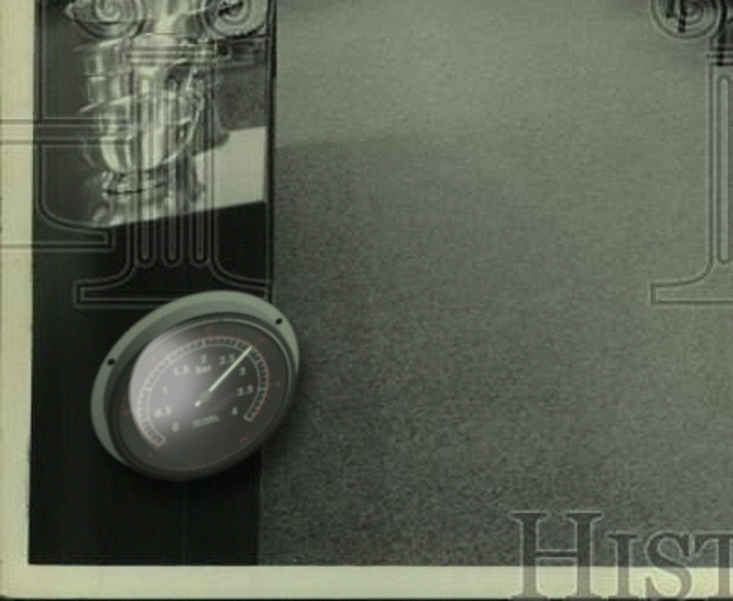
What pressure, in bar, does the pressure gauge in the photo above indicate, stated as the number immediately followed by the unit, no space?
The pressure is 2.7bar
